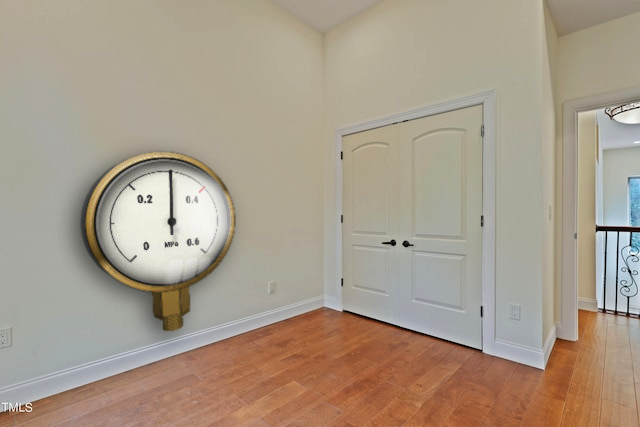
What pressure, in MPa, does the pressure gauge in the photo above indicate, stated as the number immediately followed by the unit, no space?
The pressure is 0.3MPa
